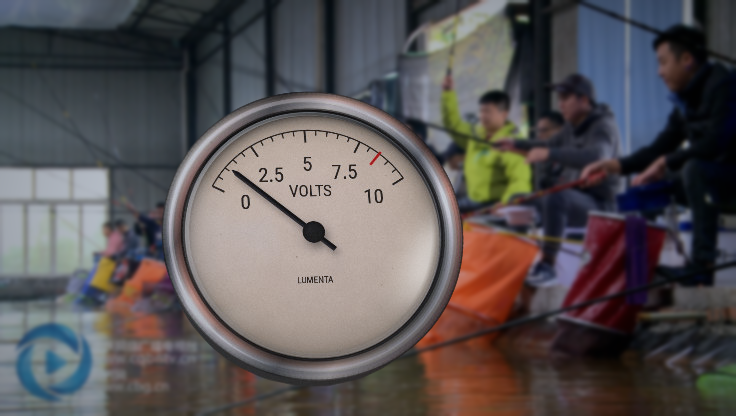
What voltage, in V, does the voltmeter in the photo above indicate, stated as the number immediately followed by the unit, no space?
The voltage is 1V
